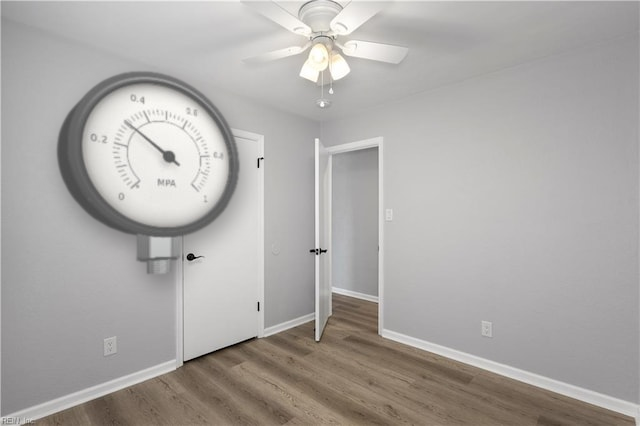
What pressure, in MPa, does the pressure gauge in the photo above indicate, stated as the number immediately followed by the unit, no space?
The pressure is 0.3MPa
